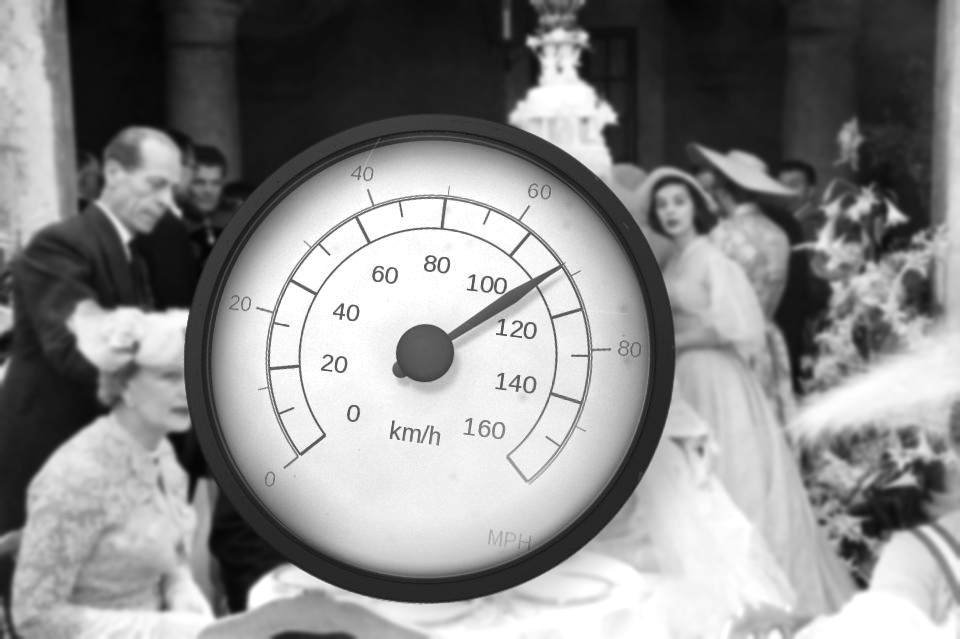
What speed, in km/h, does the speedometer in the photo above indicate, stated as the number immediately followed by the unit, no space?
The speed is 110km/h
